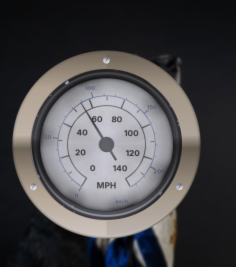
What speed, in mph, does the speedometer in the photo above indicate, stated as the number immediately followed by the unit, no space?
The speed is 55mph
